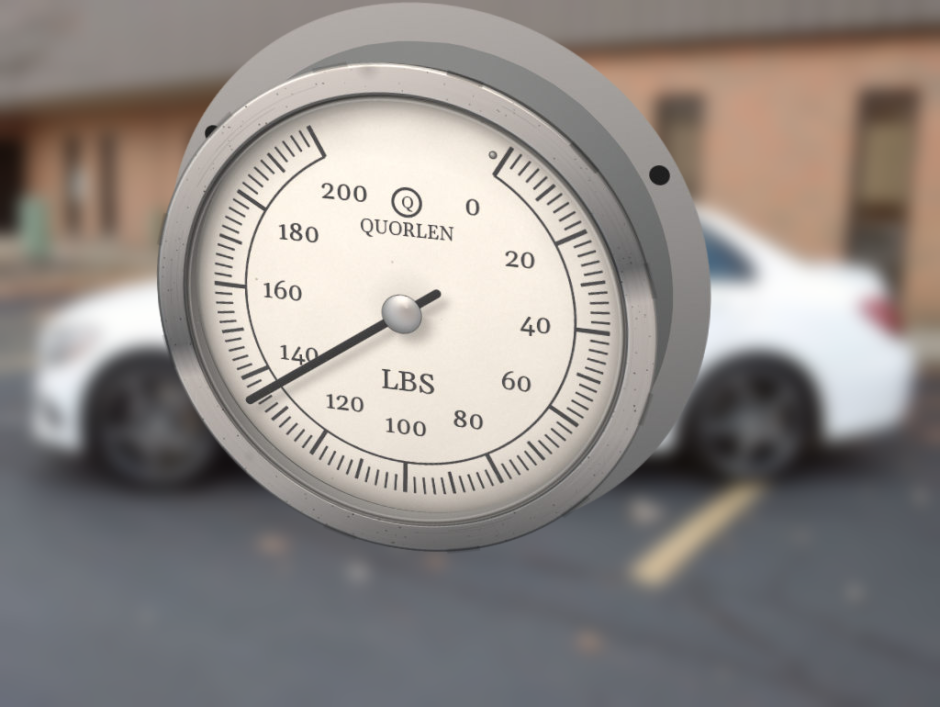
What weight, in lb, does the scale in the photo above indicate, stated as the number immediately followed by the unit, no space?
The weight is 136lb
